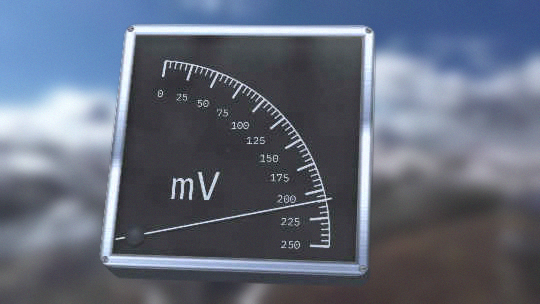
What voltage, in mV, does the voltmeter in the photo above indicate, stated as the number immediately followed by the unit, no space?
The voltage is 210mV
